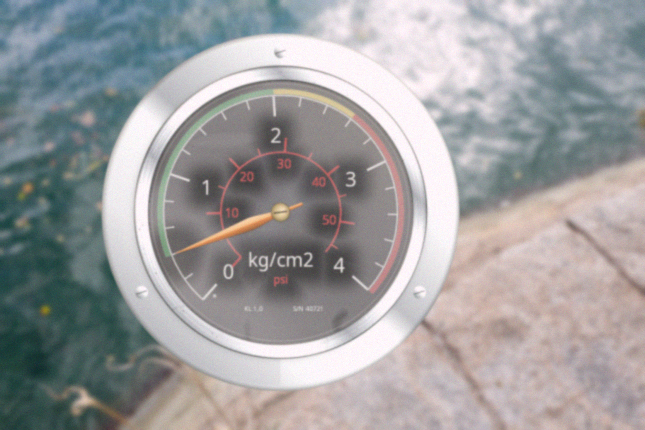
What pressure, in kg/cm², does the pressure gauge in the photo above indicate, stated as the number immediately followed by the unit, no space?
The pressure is 0.4kg/cm²
